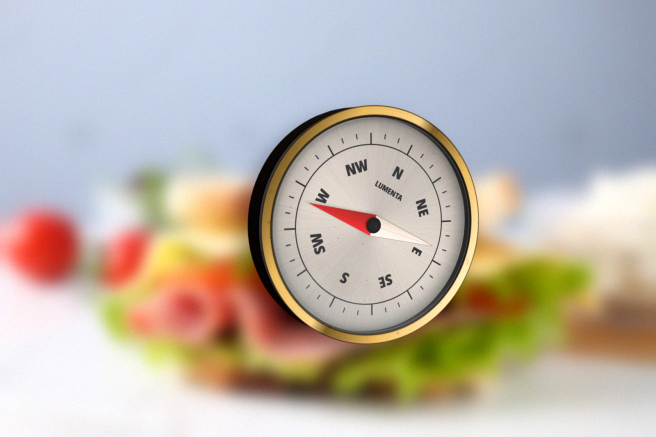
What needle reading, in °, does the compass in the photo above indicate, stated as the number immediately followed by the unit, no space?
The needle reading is 260°
